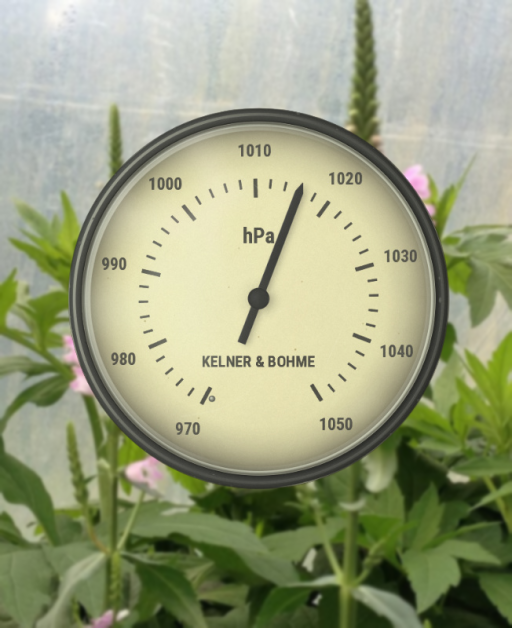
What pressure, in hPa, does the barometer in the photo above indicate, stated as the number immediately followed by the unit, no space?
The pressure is 1016hPa
